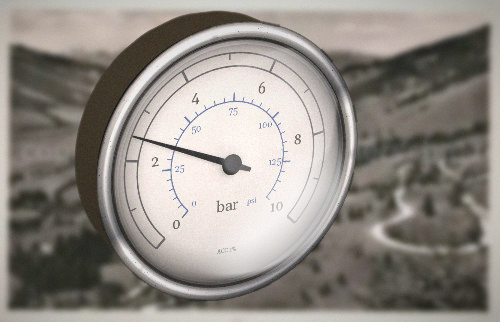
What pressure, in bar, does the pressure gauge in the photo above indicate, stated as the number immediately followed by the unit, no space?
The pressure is 2.5bar
